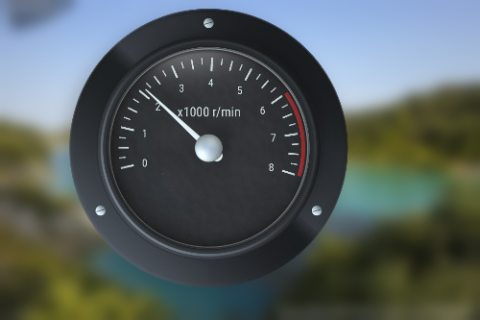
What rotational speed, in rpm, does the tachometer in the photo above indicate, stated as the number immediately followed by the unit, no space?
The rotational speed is 2125rpm
